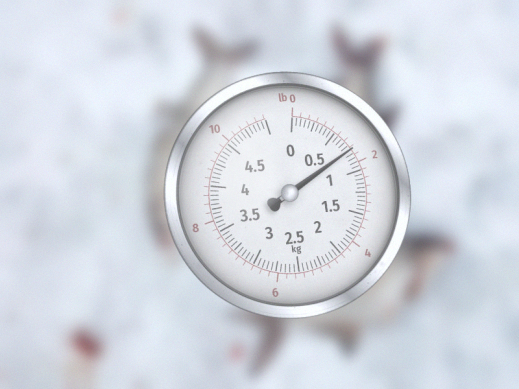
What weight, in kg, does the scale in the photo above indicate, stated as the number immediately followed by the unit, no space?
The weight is 0.75kg
